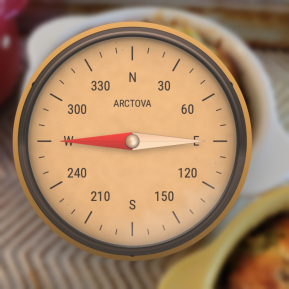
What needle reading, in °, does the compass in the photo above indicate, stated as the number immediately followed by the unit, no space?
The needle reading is 270°
